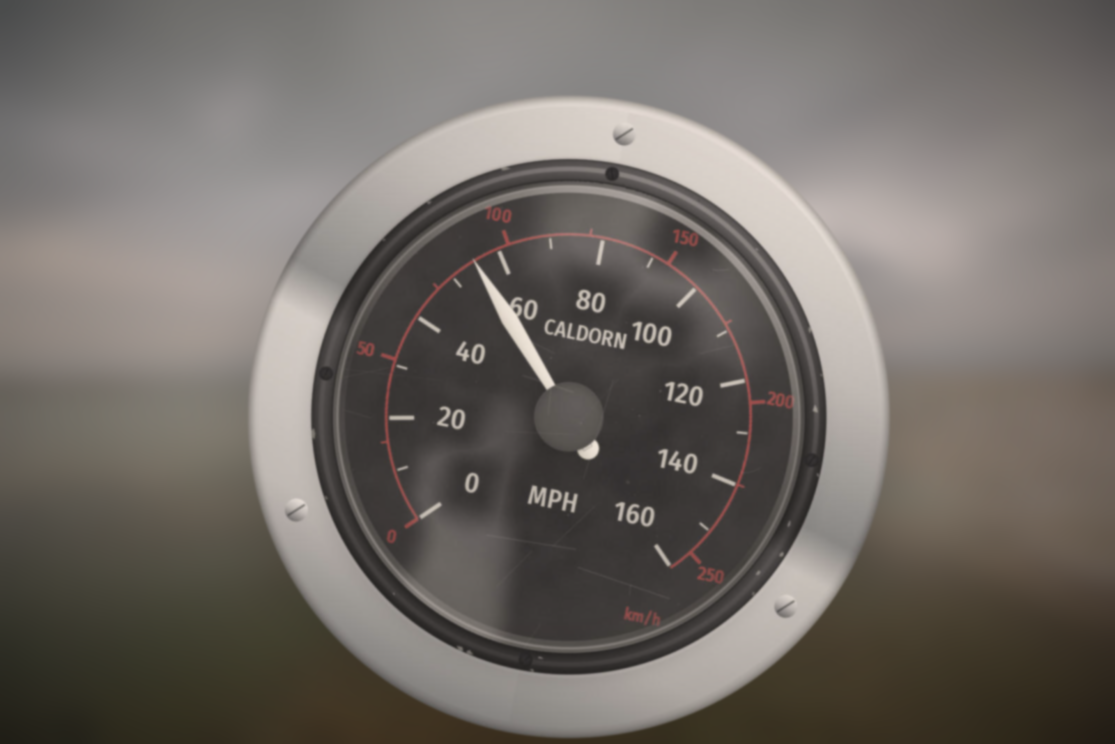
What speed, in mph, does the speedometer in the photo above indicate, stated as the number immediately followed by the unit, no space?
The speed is 55mph
